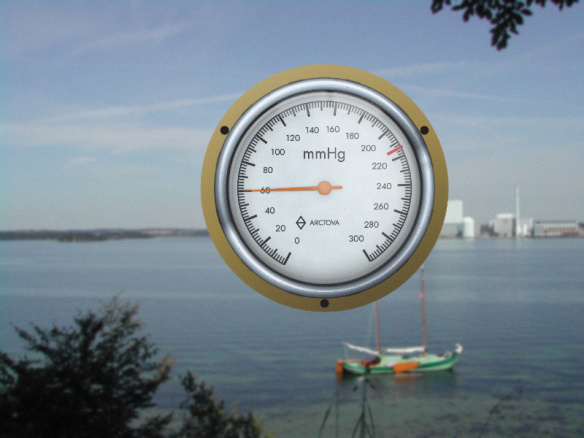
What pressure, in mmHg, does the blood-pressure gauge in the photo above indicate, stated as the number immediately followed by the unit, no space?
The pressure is 60mmHg
